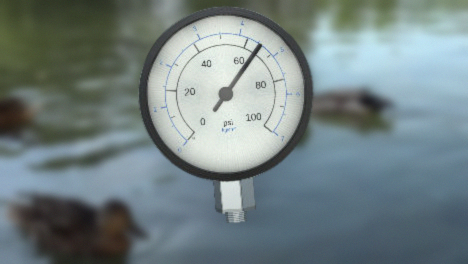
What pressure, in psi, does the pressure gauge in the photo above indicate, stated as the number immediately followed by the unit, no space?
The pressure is 65psi
